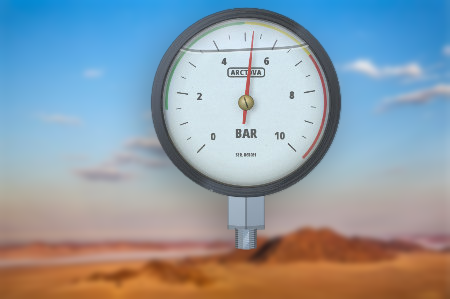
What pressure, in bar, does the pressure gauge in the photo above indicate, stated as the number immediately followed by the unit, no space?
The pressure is 5.25bar
